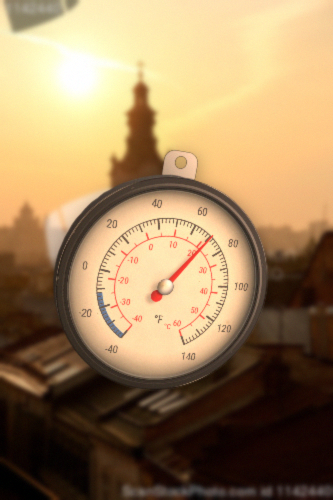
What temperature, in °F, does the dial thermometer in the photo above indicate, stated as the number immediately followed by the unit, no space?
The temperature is 70°F
